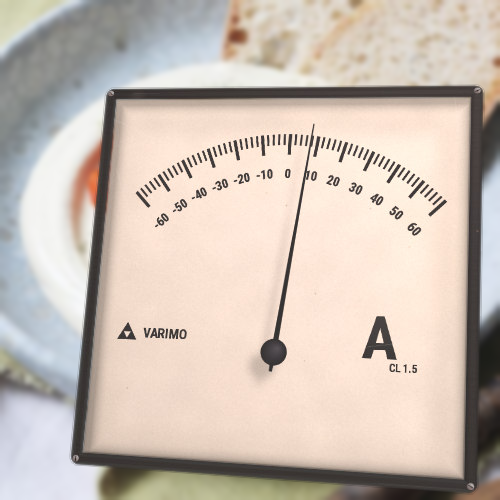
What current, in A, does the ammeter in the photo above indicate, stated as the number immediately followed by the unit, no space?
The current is 8A
